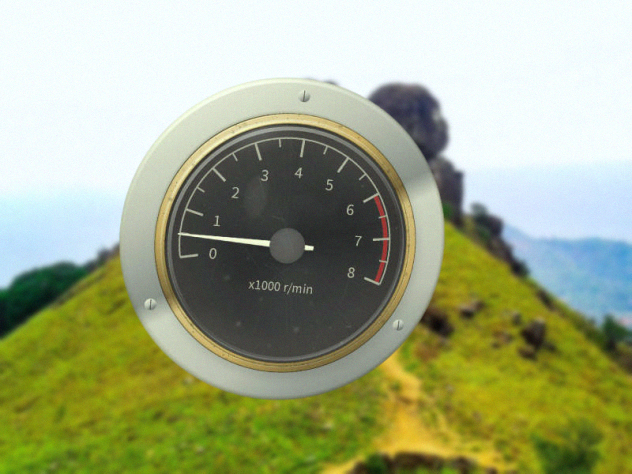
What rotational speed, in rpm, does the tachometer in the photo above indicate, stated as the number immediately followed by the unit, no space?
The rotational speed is 500rpm
